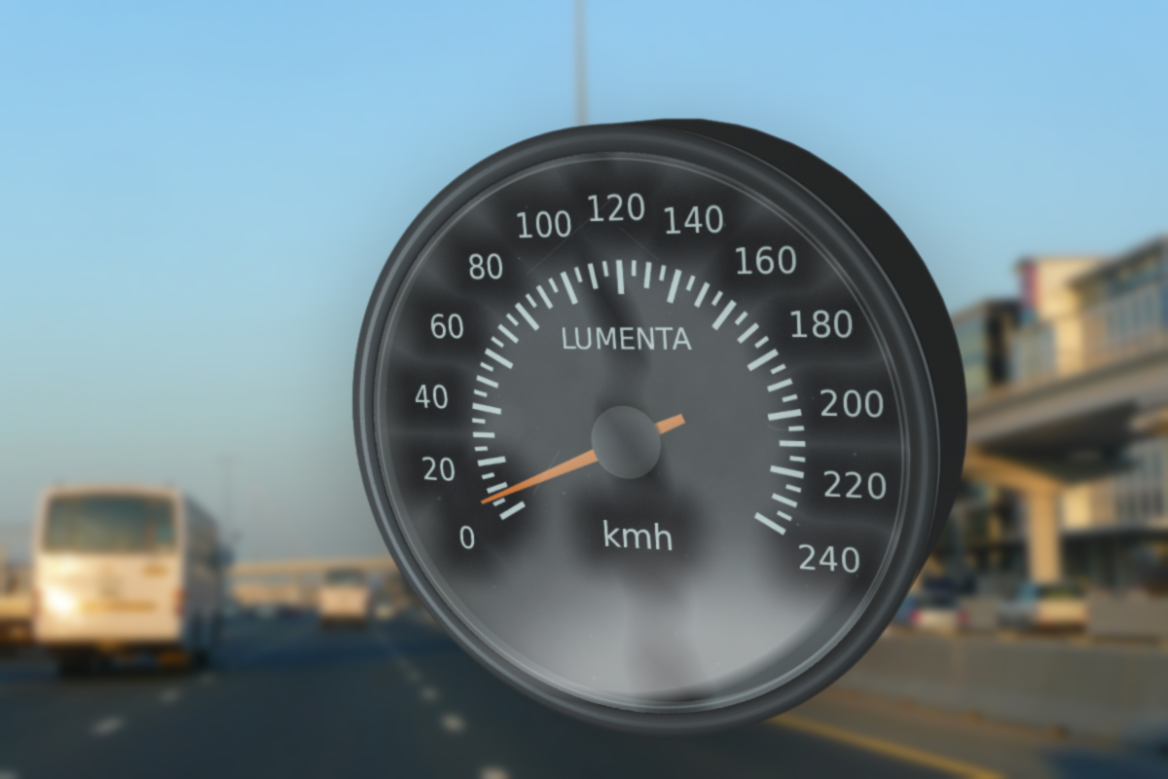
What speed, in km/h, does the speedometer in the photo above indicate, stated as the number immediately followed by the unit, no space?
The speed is 7.5km/h
